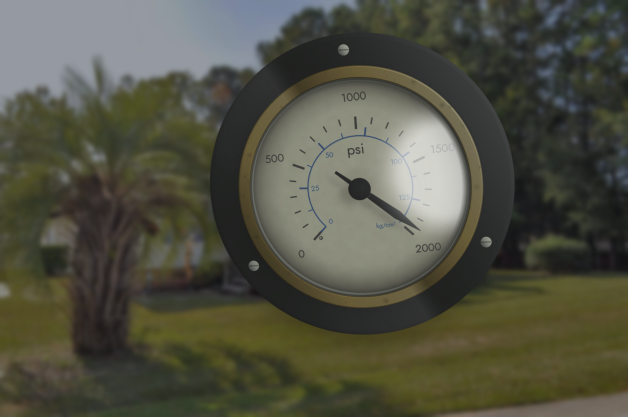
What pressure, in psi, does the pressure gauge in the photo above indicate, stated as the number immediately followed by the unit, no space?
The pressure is 1950psi
